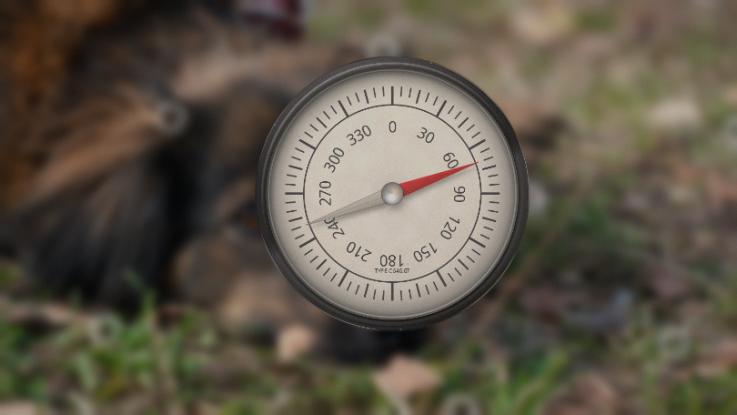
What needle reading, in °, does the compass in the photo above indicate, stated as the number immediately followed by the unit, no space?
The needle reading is 70°
